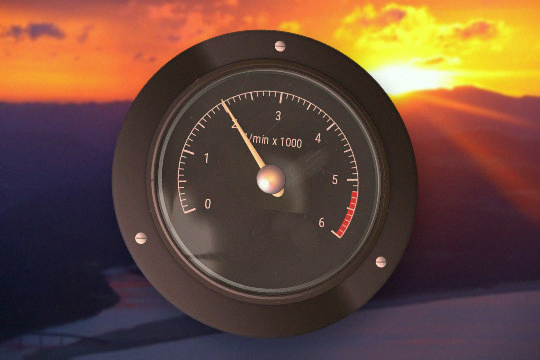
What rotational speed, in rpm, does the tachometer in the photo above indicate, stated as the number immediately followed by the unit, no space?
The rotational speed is 2000rpm
